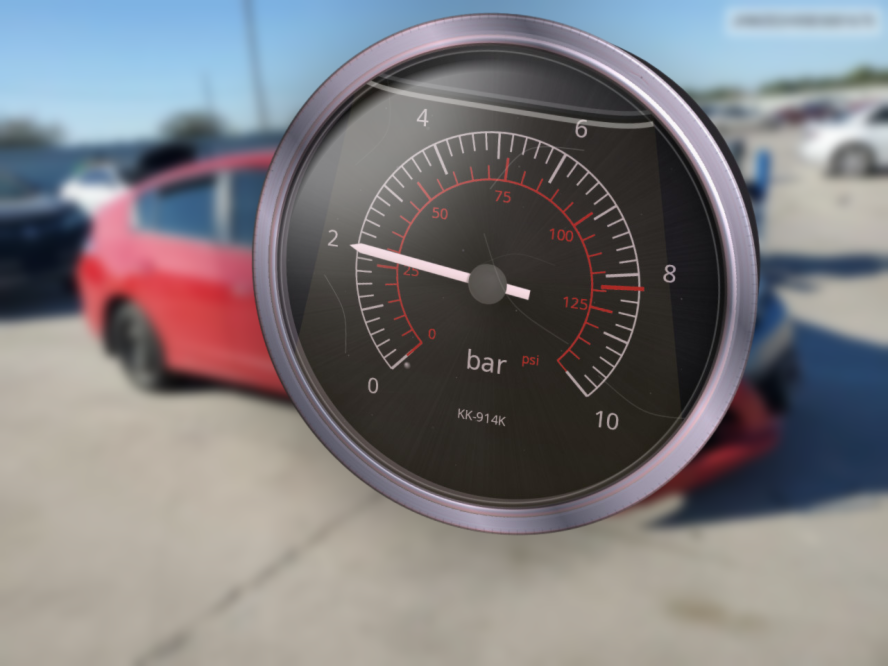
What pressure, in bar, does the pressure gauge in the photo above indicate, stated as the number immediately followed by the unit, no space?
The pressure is 2bar
